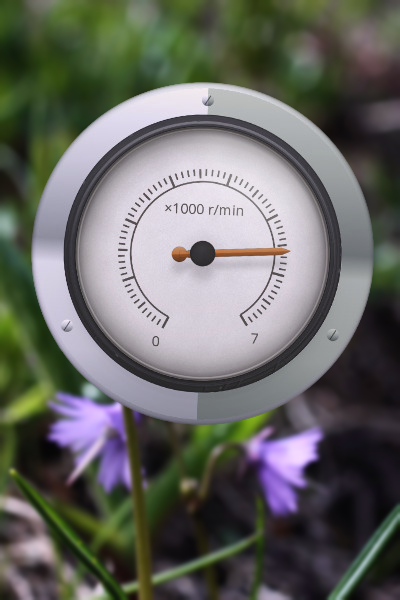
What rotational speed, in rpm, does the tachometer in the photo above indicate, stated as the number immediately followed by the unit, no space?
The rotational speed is 5600rpm
